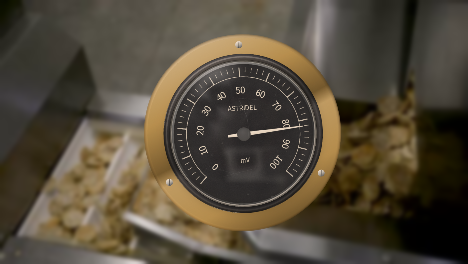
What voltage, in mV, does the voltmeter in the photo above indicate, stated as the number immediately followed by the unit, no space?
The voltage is 82mV
